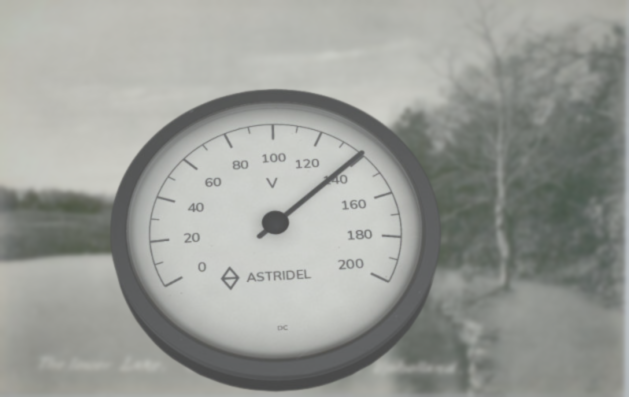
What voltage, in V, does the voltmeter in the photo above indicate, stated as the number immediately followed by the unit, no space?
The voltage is 140V
